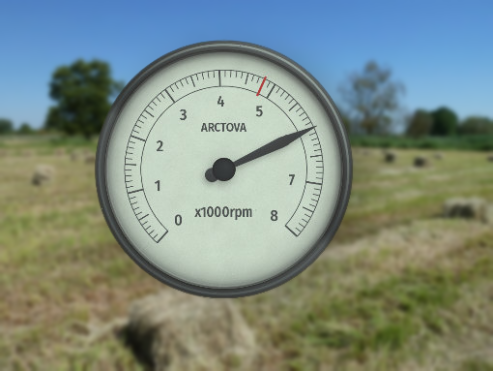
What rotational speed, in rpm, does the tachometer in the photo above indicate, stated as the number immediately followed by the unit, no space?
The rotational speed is 6000rpm
